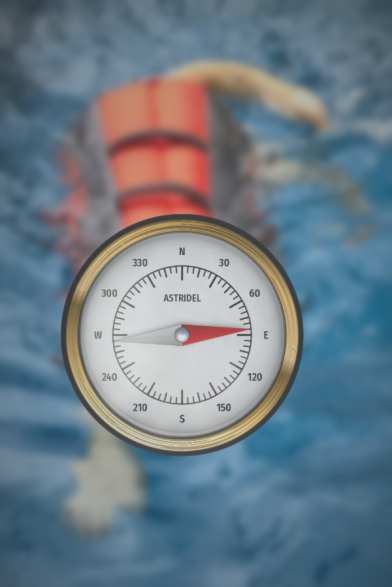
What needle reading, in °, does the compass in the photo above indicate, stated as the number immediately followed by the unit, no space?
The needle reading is 85°
